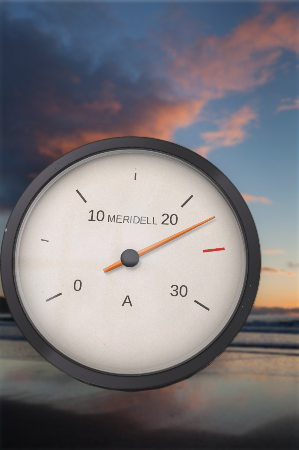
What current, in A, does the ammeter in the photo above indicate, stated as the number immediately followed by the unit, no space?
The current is 22.5A
